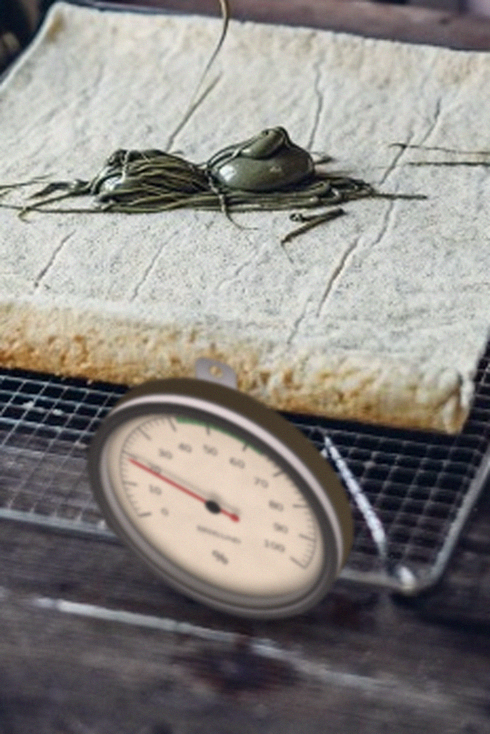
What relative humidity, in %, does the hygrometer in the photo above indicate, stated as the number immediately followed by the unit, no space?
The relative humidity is 20%
